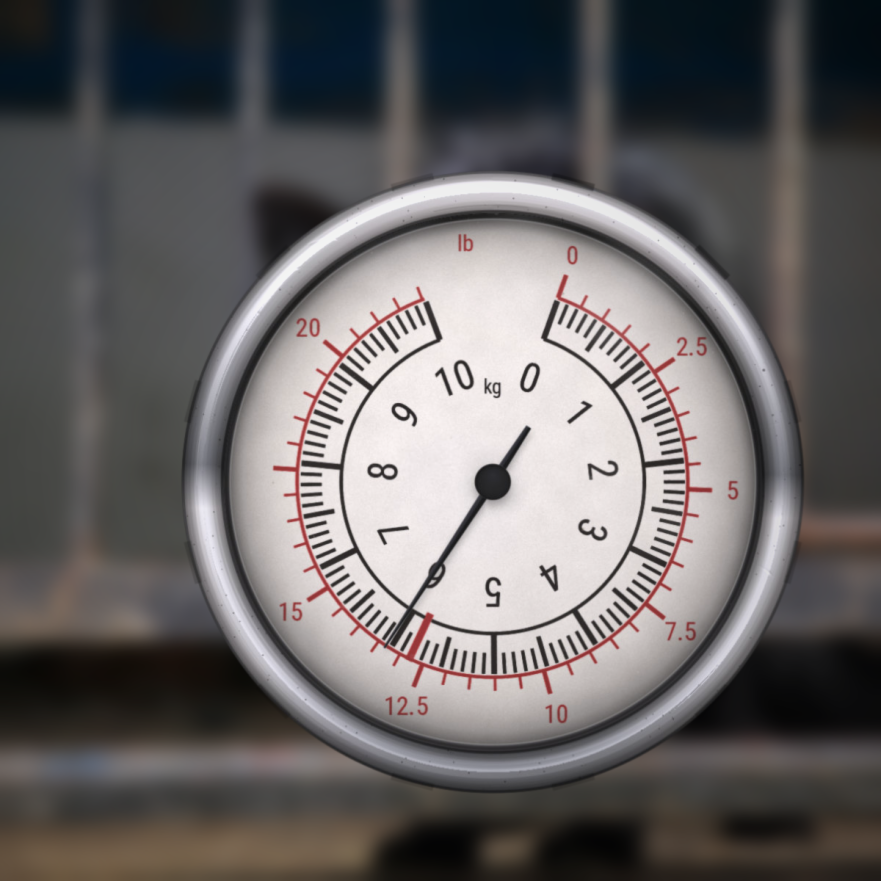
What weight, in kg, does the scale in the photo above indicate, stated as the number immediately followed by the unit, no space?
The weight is 6.05kg
